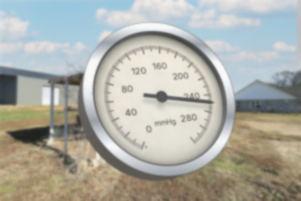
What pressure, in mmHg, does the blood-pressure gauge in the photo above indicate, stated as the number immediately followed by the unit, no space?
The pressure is 250mmHg
